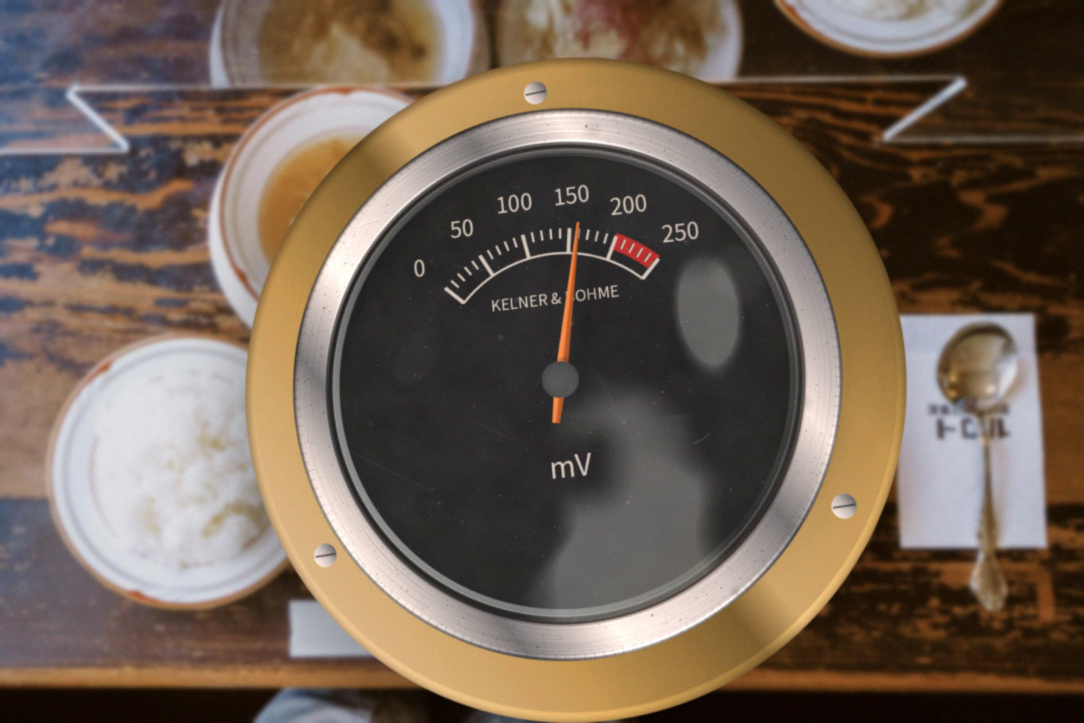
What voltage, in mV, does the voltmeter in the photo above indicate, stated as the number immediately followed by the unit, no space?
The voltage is 160mV
